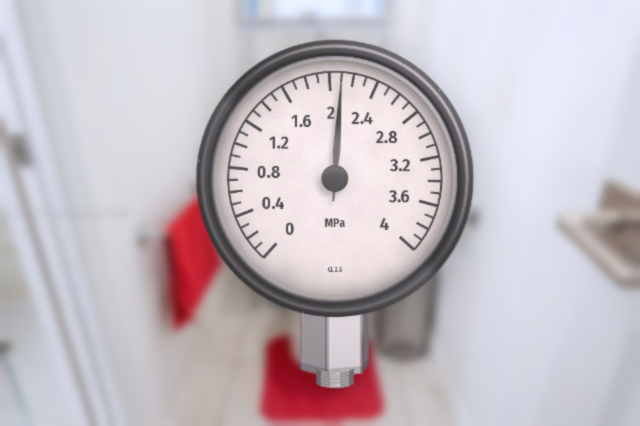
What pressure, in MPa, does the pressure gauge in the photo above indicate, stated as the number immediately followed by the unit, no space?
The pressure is 2.1MPa
